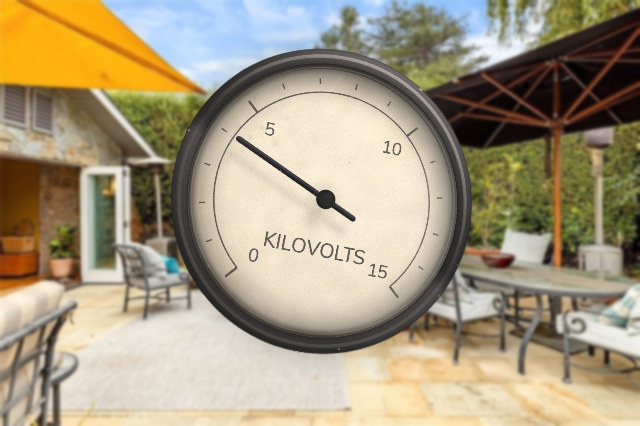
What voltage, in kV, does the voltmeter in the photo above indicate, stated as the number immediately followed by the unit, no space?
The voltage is 4kV
